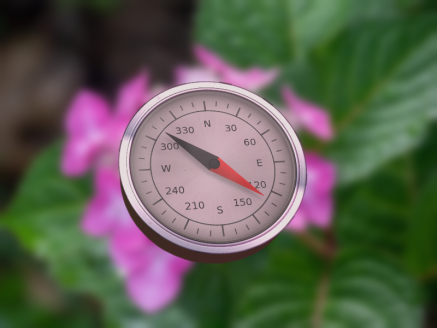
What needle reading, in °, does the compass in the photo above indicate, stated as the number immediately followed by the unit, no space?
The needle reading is 130°
